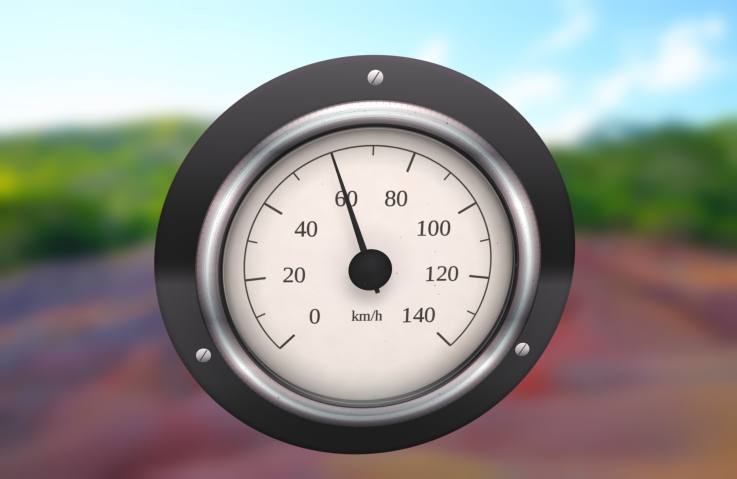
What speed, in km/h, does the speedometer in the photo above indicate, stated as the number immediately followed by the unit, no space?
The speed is 60km/h
